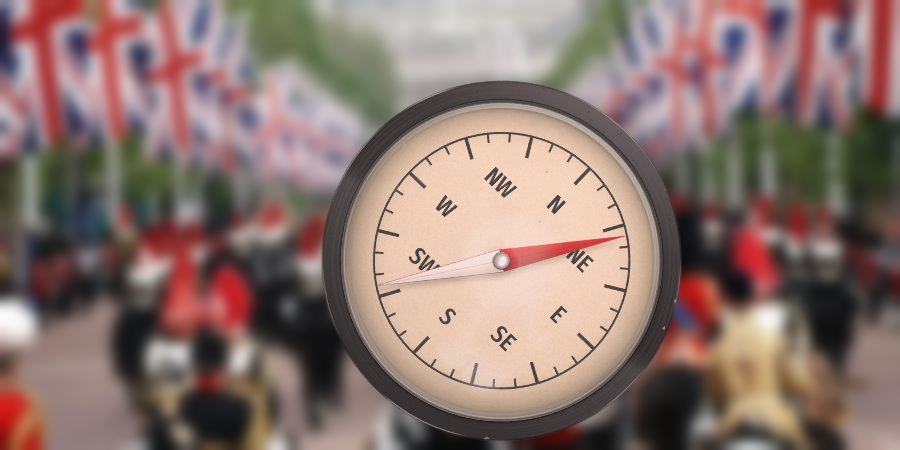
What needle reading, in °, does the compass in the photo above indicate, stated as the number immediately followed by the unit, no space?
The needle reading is 35°
